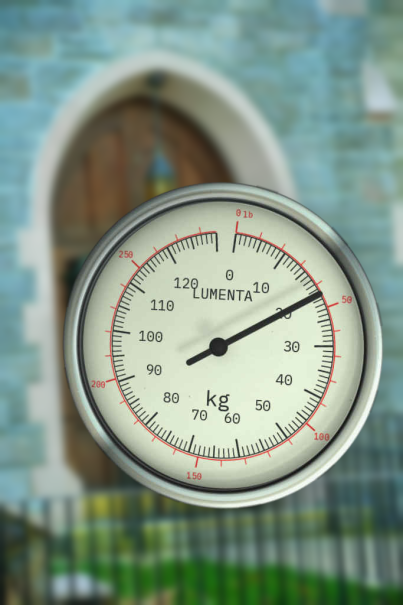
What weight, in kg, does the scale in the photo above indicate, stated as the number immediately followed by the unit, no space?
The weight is 20kg
